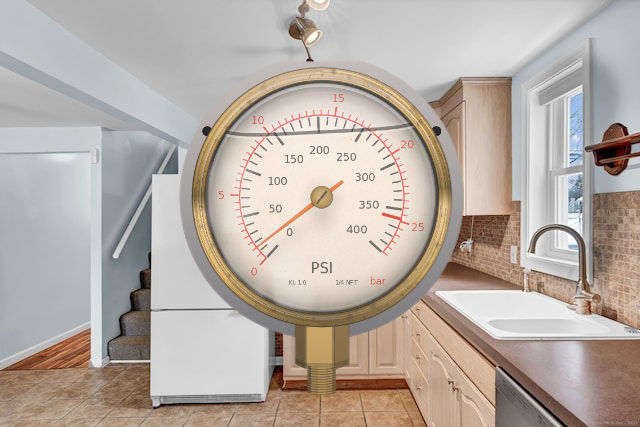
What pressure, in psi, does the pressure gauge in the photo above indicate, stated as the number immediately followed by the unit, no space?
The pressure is 15psi
